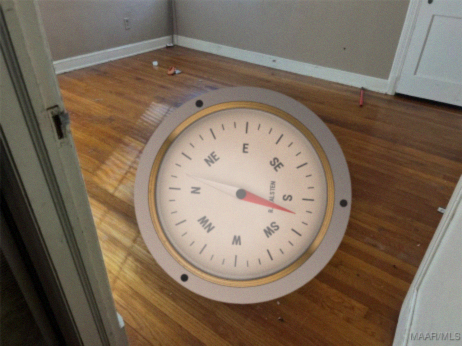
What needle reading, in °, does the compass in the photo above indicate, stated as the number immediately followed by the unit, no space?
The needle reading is 195°
